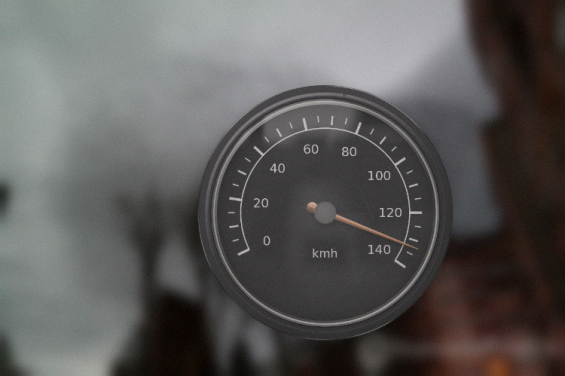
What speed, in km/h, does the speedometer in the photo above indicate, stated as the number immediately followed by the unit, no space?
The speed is 132.5km/h
